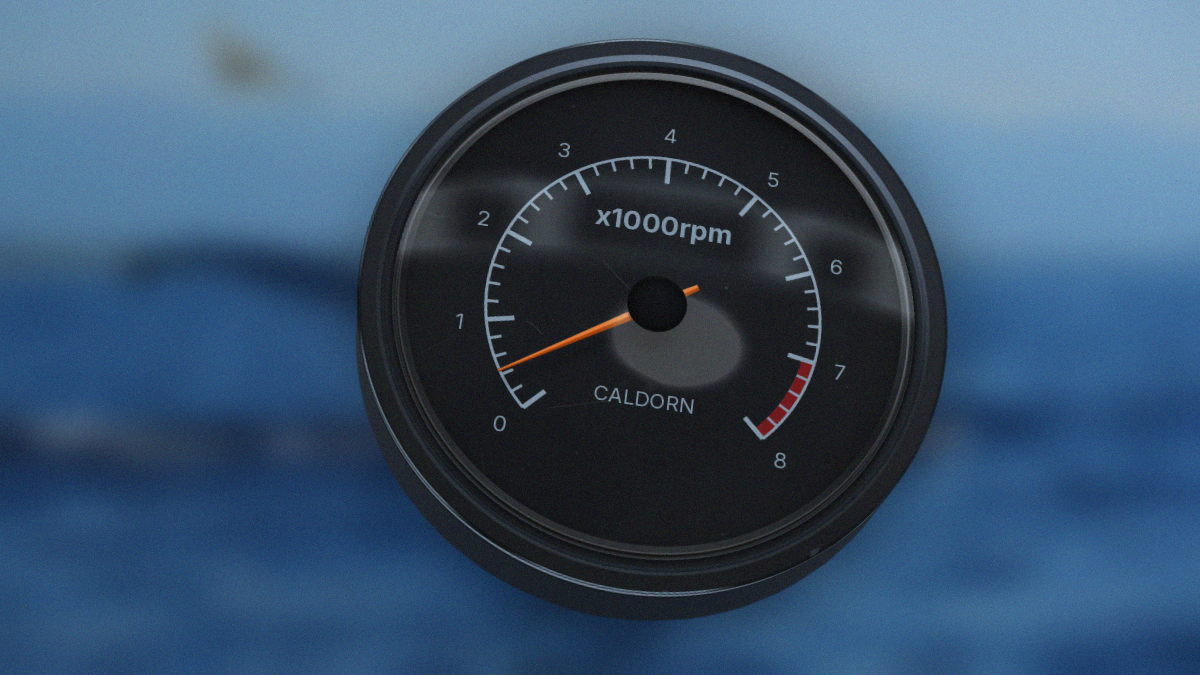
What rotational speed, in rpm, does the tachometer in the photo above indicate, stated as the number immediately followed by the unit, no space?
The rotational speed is 400rpm
